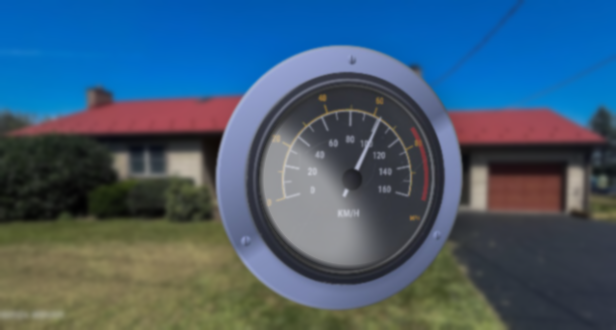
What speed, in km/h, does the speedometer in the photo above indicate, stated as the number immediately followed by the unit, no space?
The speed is 100km/h
